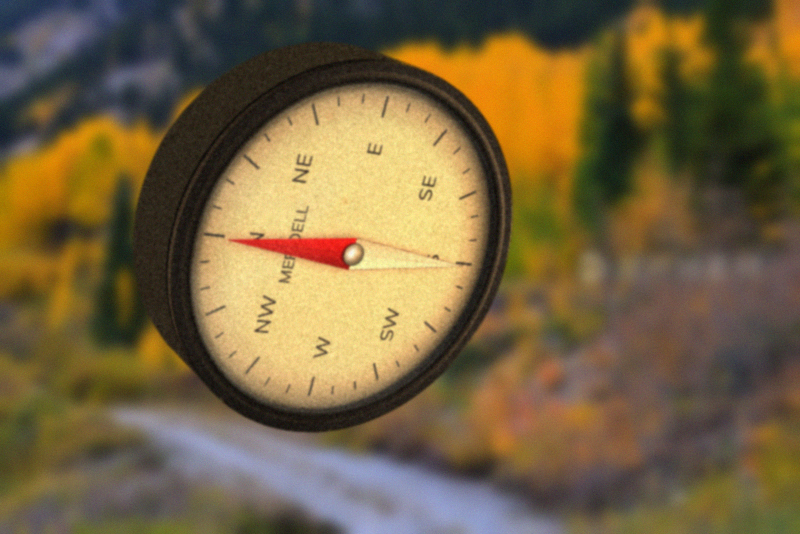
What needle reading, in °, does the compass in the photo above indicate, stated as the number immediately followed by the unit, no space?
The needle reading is 0°
